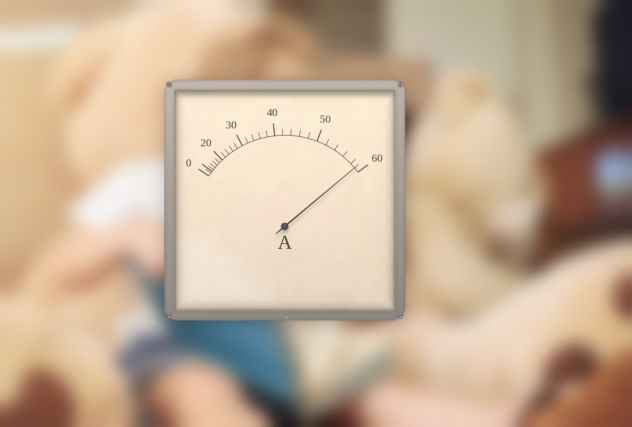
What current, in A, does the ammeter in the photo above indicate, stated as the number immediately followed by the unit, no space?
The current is 59A
